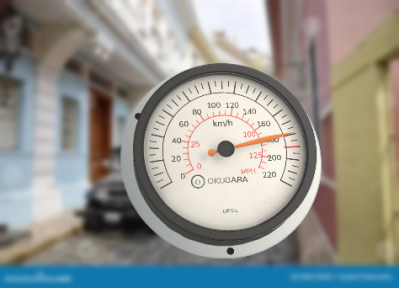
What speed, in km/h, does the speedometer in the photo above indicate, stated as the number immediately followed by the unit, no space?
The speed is 180km/h
